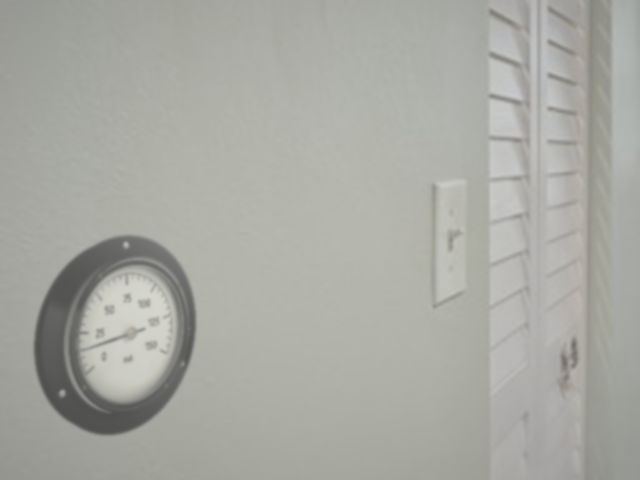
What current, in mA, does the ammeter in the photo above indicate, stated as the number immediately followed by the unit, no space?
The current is 15mA
